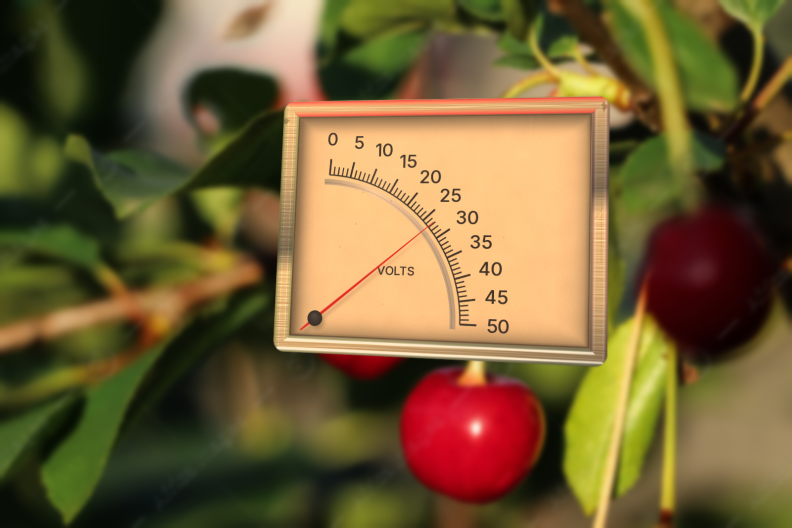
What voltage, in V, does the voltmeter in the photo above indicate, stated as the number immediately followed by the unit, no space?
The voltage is 27V
